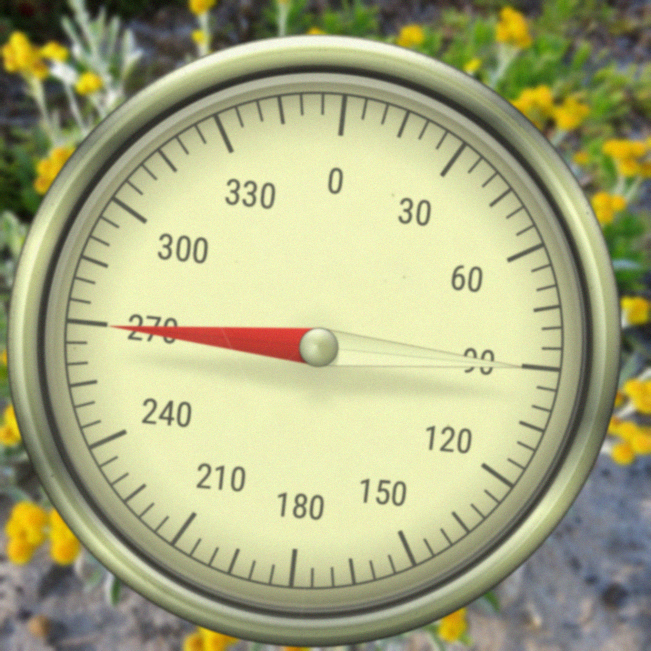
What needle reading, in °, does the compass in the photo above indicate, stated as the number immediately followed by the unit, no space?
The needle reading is 270°
